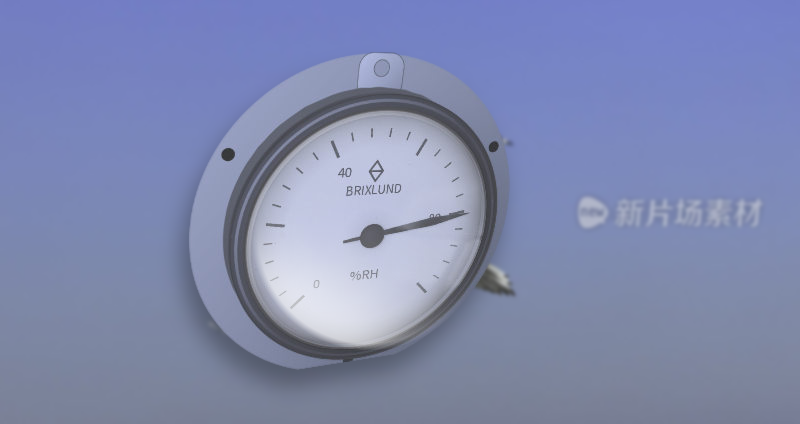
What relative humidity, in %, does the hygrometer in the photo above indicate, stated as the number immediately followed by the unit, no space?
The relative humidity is 80%
